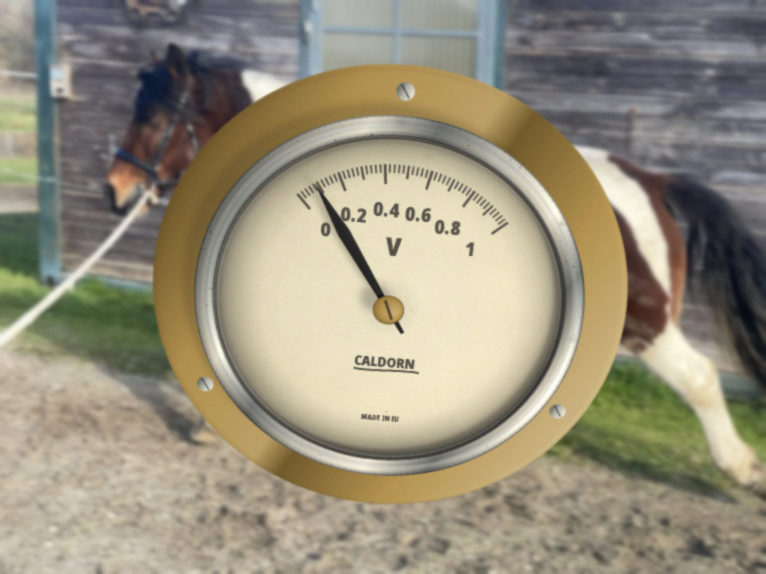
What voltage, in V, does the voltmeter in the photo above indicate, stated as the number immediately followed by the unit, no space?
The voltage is 0.1V
